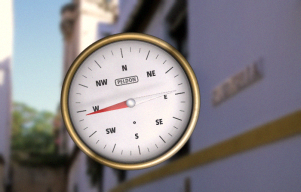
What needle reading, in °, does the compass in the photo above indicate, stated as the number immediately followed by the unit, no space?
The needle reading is 265°
